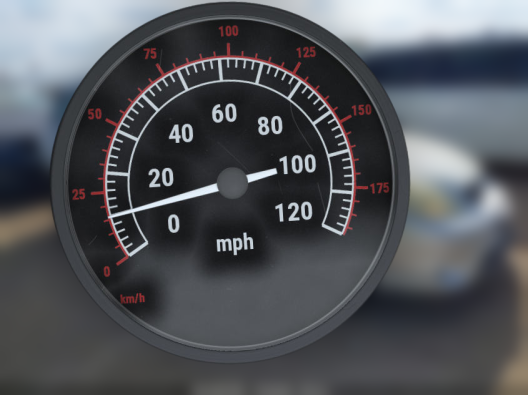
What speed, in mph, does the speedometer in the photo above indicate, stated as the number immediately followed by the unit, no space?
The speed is 10mph
